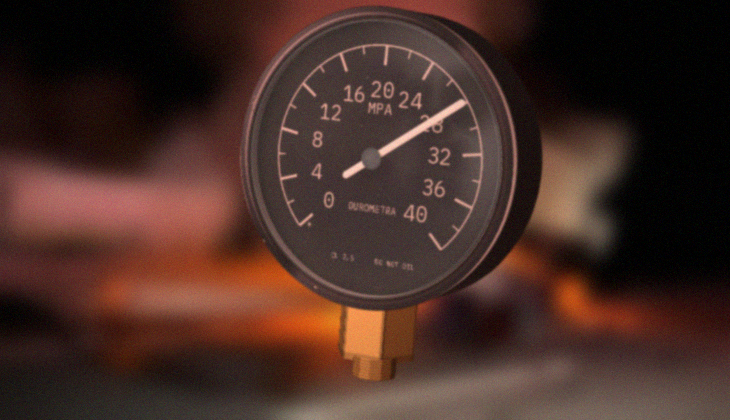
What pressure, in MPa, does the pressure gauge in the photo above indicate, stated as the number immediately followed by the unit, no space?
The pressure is 28MPa
